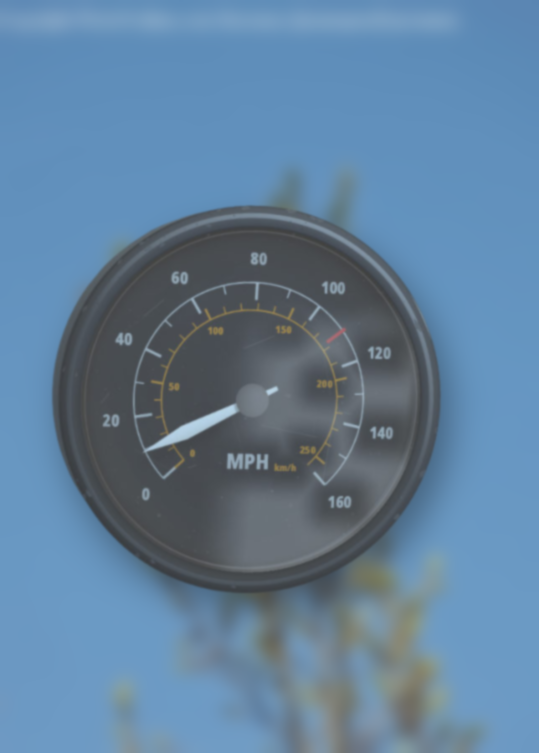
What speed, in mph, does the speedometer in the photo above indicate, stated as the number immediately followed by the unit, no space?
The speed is 10mph
